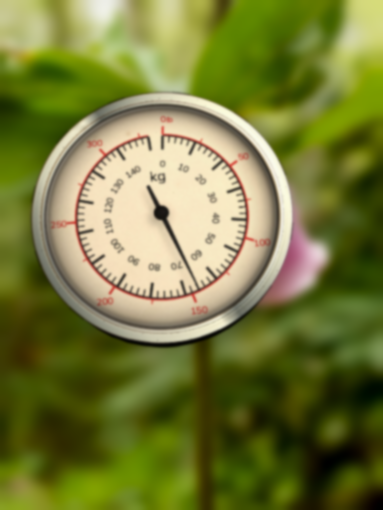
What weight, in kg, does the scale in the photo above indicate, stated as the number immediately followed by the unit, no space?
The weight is 66kg
